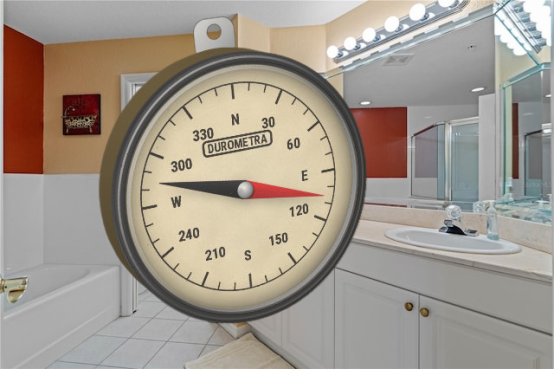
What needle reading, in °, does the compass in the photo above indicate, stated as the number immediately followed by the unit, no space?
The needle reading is 105°
